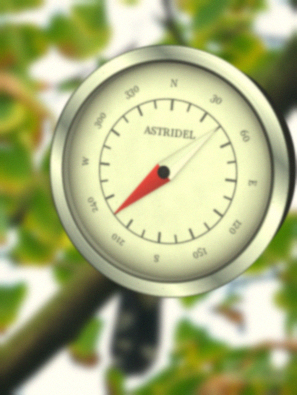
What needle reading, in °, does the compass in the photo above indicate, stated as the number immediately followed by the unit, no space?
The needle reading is 225°
